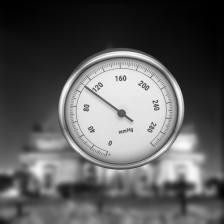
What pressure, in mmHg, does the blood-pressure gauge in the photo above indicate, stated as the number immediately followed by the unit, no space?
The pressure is 110mmHg
